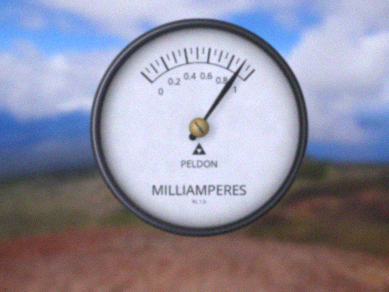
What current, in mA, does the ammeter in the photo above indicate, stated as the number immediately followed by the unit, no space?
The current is 0.9mA
